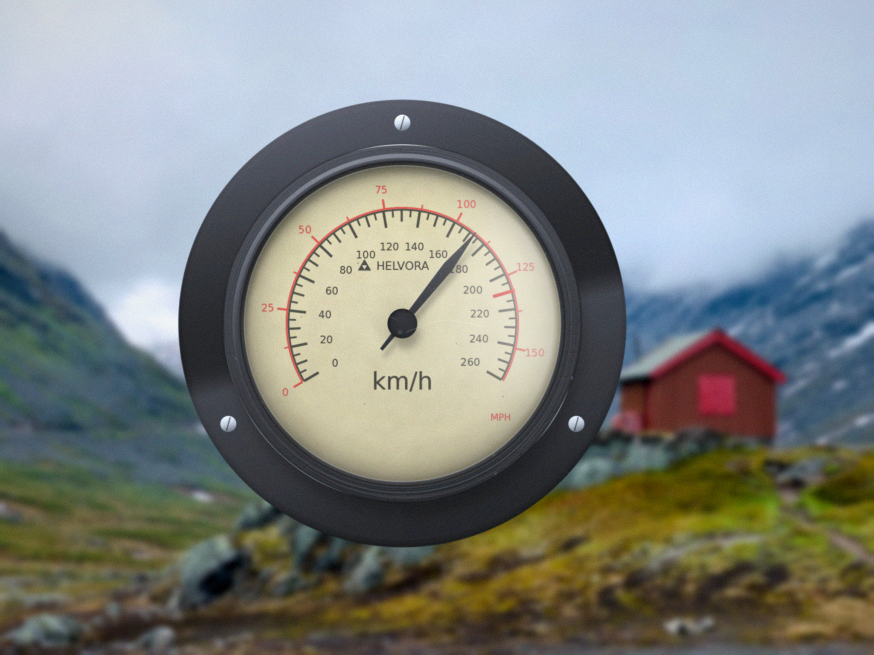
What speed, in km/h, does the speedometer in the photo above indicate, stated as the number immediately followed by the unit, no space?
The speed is 172.5km/h
